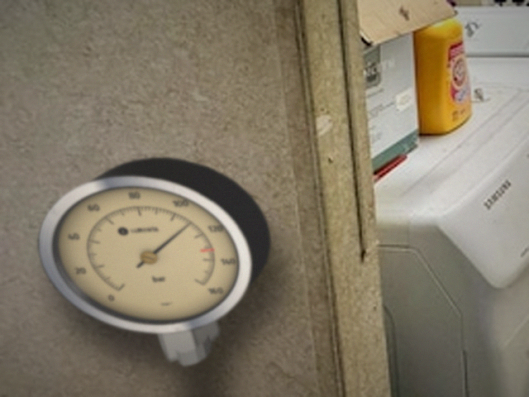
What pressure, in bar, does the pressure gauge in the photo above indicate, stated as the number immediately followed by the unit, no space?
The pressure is 110bar
